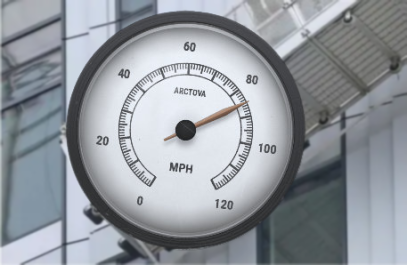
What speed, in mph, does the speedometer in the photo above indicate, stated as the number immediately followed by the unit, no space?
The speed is 85mph
